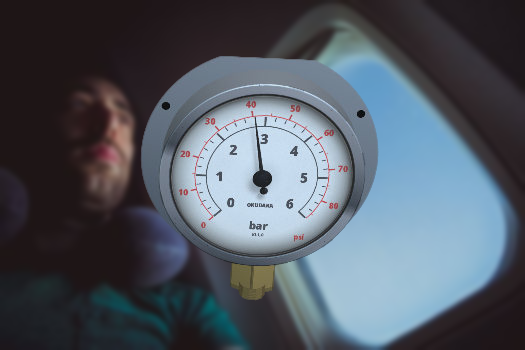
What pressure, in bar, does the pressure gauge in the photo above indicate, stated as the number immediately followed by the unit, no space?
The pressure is 2.8bar
